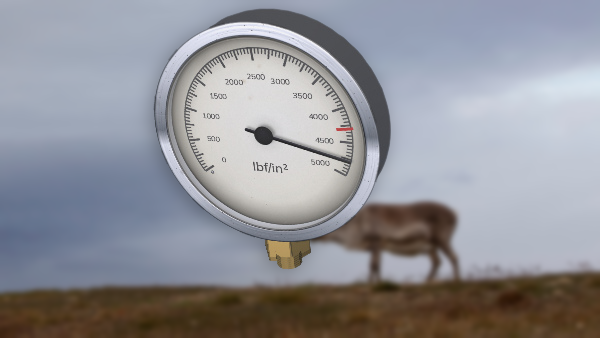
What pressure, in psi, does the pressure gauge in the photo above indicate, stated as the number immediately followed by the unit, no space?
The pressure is 4750psi
